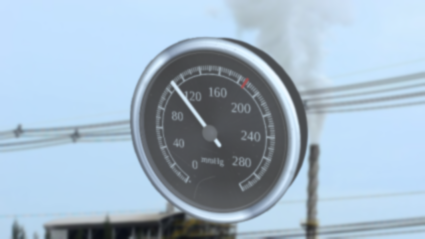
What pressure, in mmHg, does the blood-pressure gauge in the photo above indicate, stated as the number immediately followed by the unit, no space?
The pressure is 110mmHg
